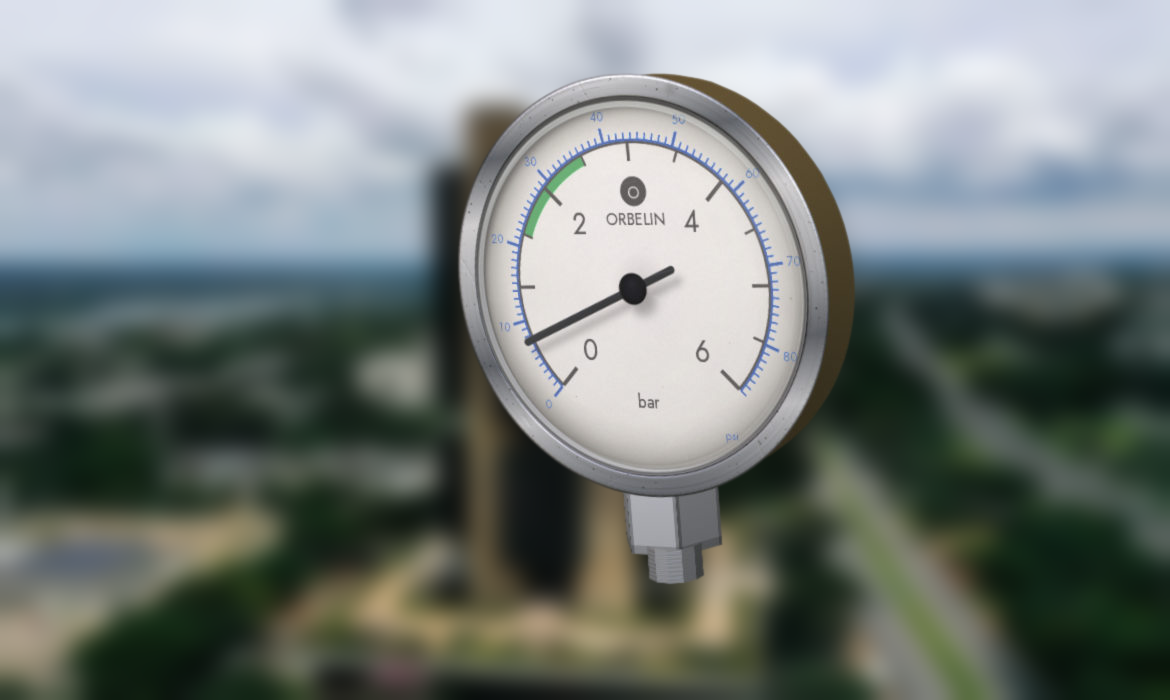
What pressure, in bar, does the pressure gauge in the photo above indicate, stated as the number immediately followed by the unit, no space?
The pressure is 0.5bar
